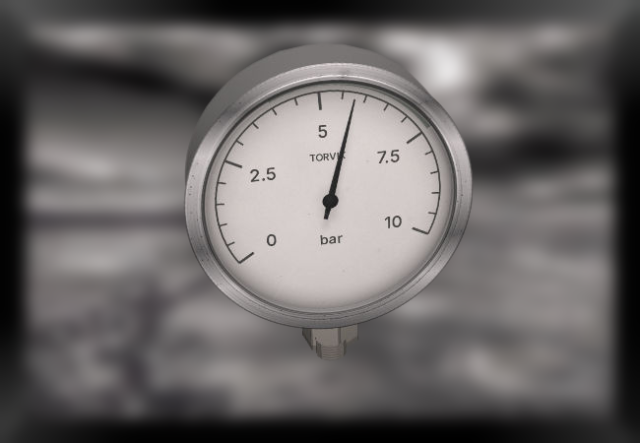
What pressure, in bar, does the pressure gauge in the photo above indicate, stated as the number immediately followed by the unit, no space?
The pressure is 5.75bar
